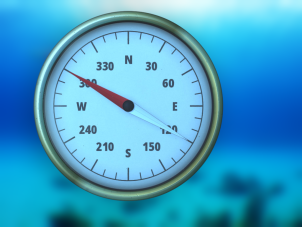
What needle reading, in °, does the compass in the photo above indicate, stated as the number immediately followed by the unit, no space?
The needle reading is 300°
